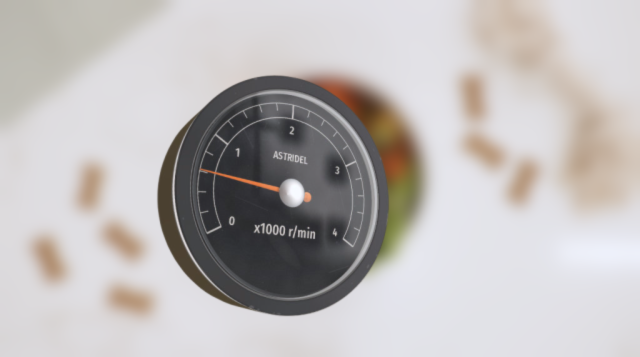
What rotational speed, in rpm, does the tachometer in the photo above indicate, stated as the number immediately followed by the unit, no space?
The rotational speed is 600rpm
